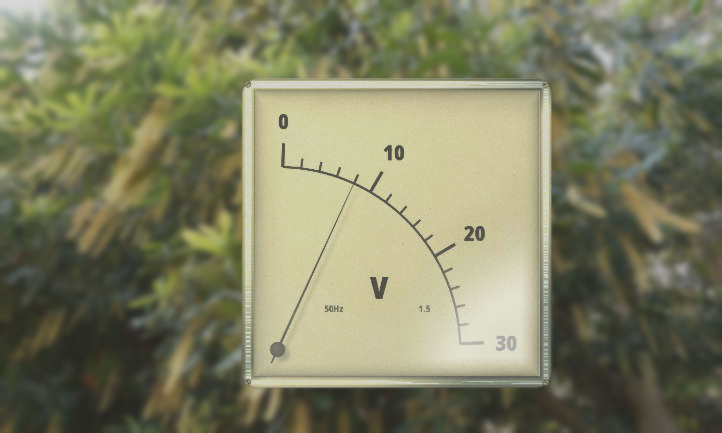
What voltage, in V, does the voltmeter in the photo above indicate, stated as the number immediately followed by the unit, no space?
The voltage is 8V
